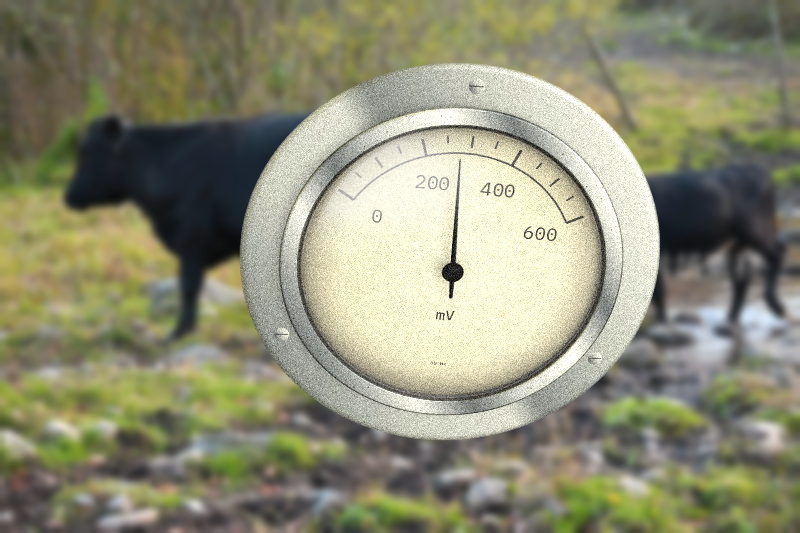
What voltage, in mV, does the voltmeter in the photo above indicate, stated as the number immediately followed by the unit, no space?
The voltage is 275mV
